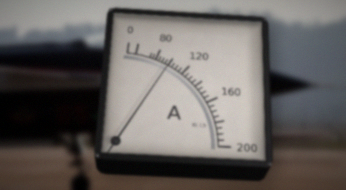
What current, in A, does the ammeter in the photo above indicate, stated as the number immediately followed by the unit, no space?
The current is 100A
